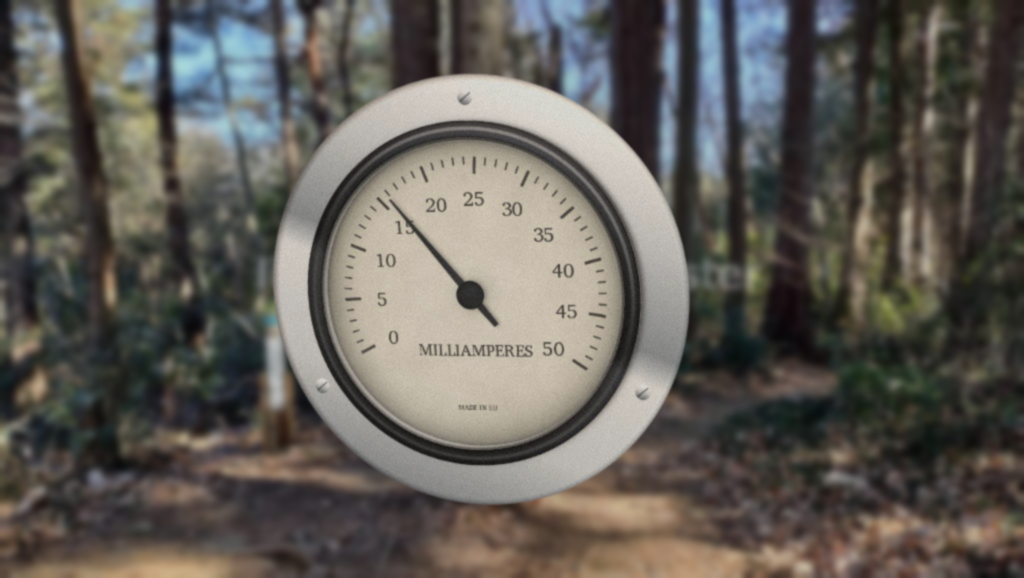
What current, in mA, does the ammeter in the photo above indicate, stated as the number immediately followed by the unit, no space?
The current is 16mA
